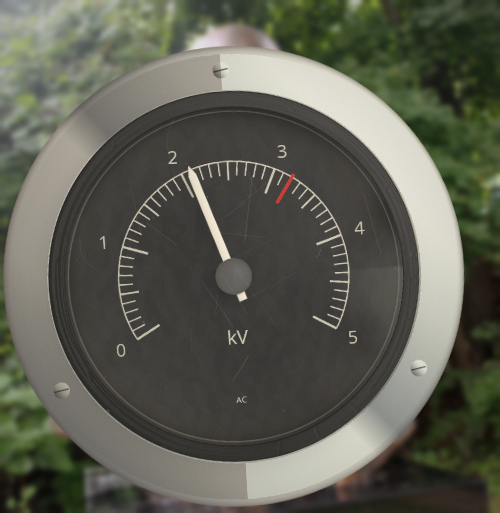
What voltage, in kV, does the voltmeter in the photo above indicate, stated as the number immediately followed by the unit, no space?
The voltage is 2.1kV
